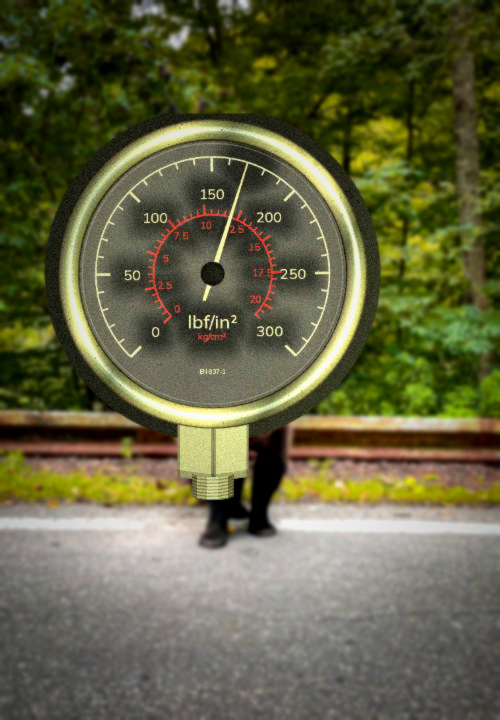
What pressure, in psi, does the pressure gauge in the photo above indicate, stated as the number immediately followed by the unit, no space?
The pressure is 170psi
